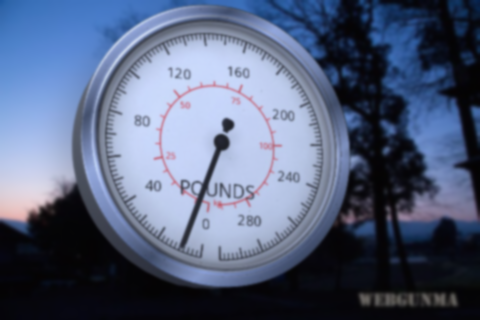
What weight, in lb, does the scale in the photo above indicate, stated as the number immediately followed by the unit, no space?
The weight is 10lb
